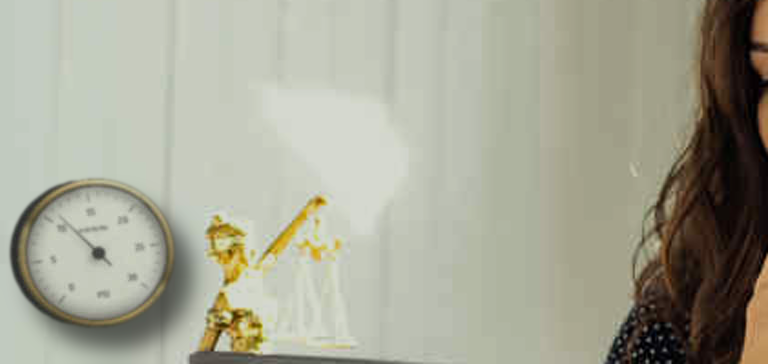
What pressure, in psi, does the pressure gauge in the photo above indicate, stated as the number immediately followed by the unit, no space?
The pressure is 11psi
